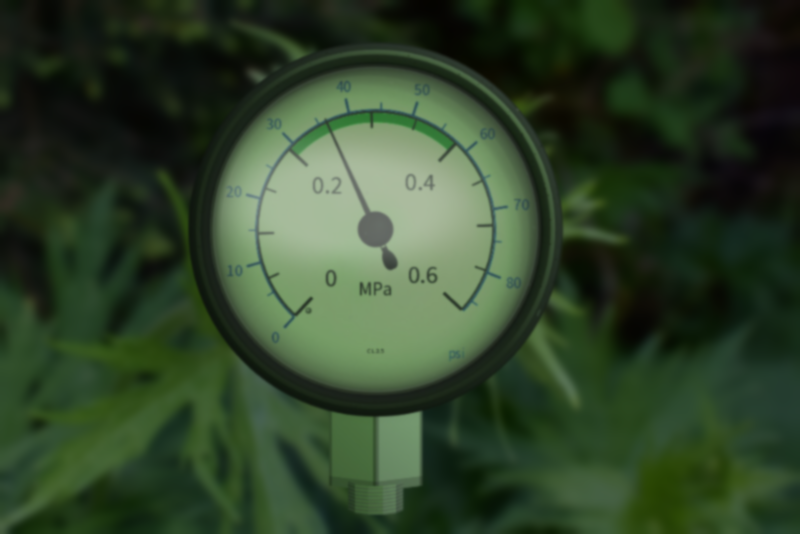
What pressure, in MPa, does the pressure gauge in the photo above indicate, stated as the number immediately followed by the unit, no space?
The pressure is 0.25MPa
